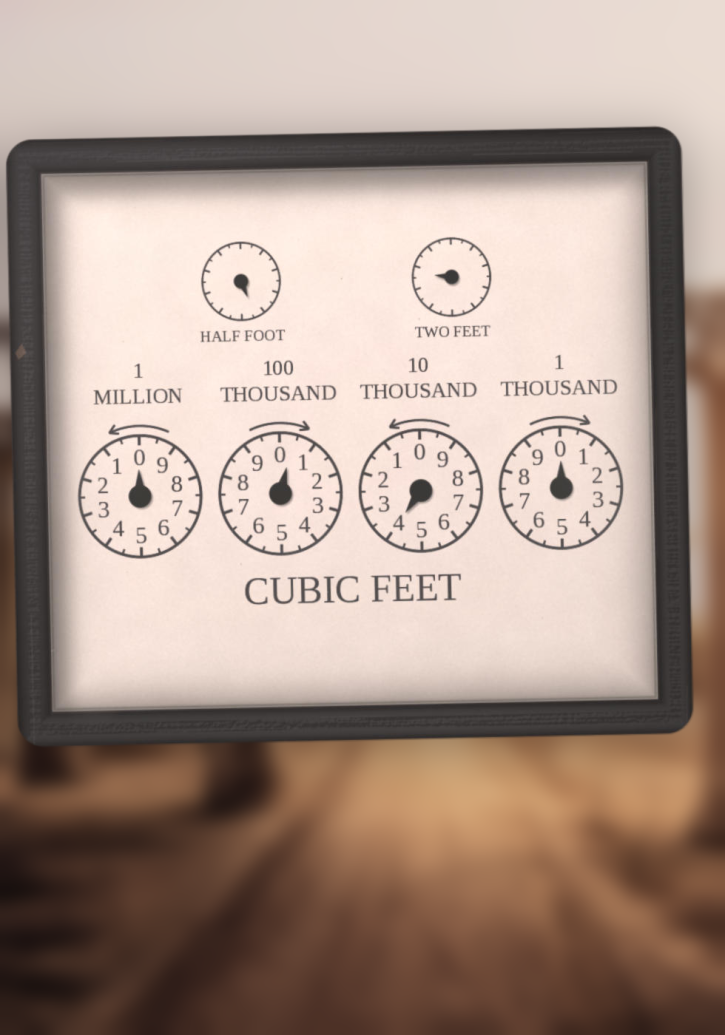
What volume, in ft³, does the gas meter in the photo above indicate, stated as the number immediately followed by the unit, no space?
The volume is 4000ft³
